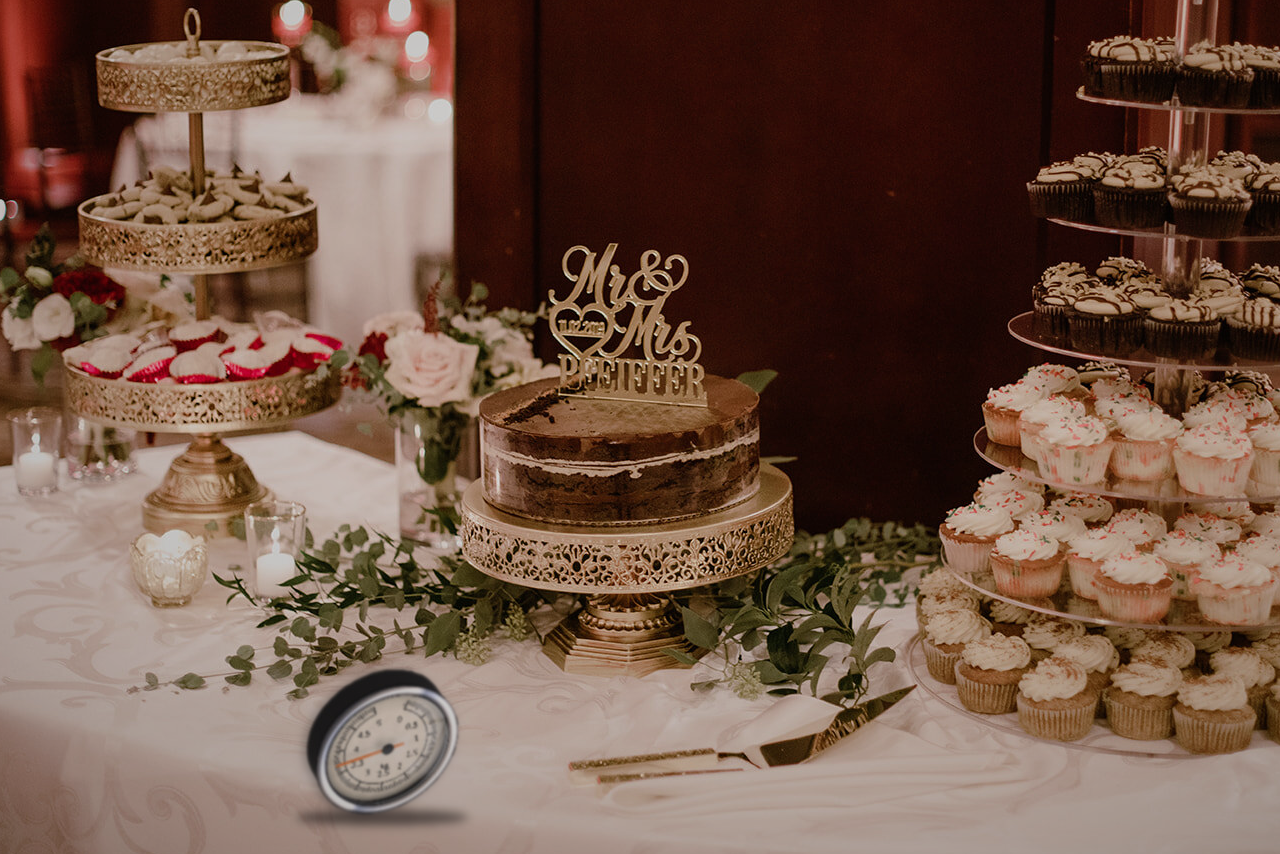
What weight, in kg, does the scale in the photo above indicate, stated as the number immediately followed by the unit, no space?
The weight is 3.75kg
